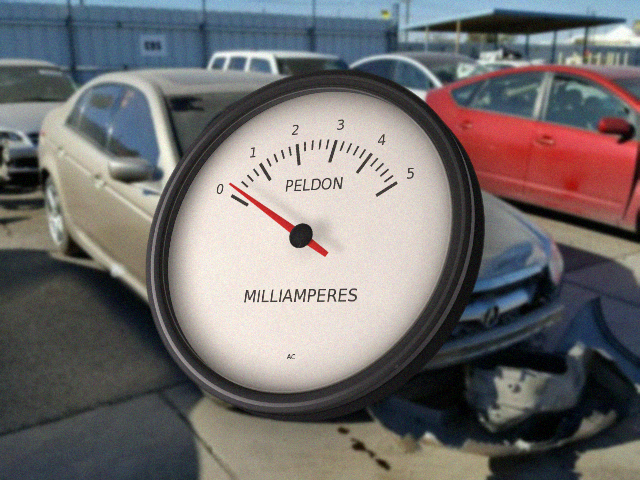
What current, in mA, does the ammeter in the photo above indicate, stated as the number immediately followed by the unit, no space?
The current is 0.2mA
